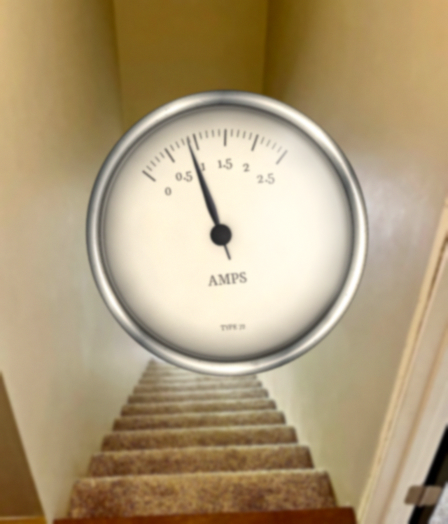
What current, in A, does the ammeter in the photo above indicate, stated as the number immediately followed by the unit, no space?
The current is 0.9A
